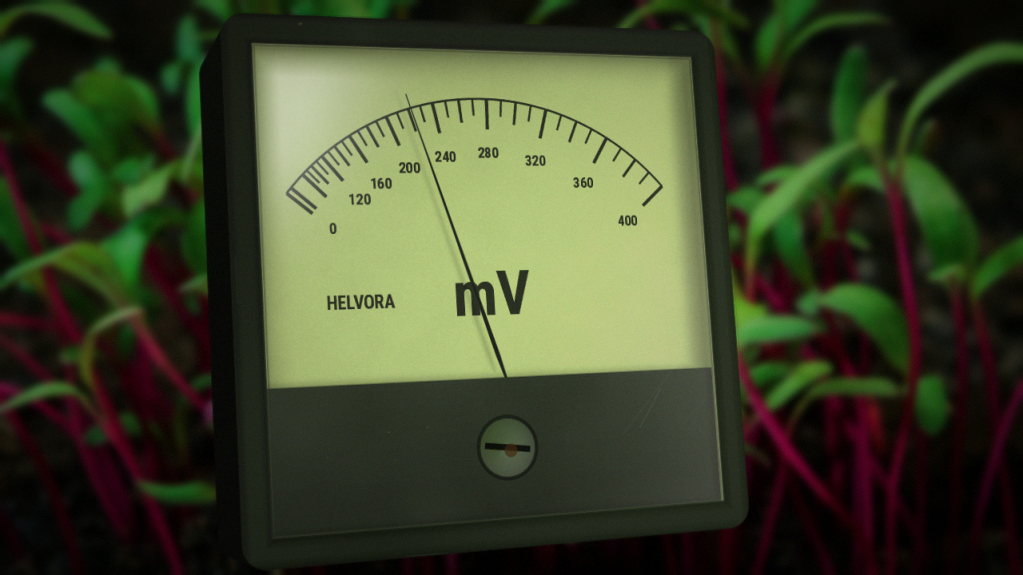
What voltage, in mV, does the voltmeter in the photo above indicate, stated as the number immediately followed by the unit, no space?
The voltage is 220mV
